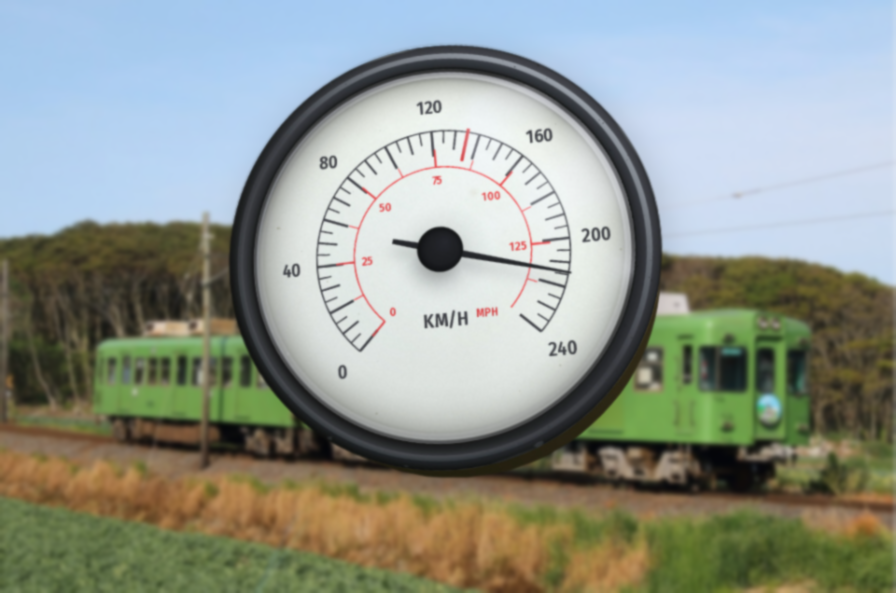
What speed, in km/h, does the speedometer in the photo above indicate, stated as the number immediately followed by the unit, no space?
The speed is 215km/h
